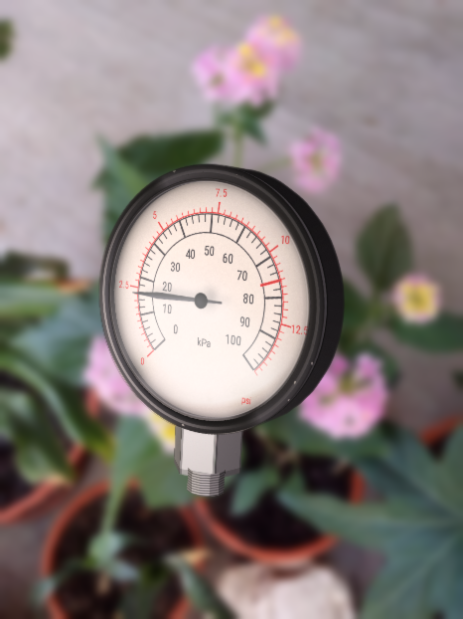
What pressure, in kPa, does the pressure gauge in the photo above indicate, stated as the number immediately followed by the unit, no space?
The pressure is 16kPa
